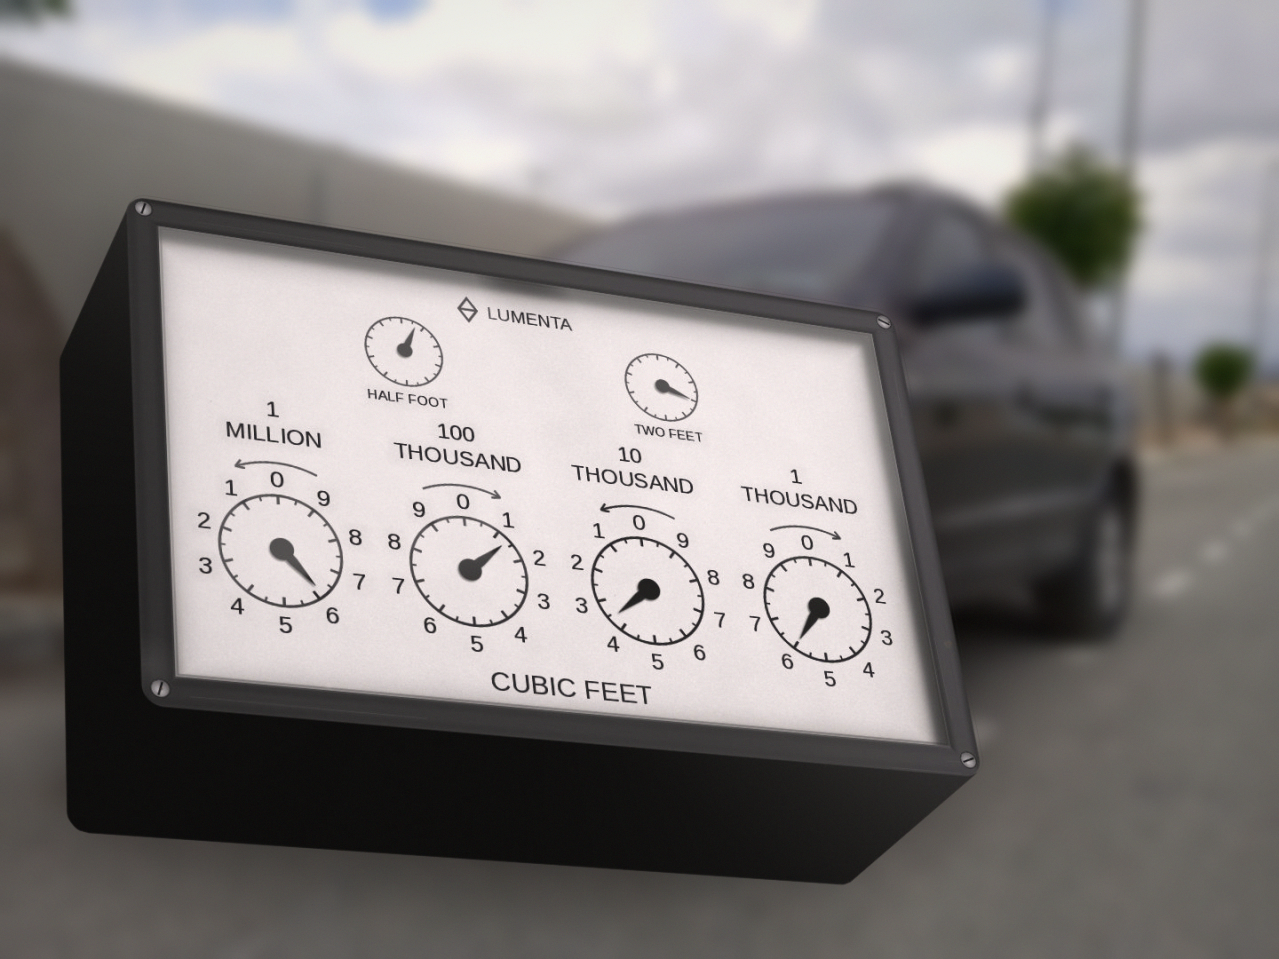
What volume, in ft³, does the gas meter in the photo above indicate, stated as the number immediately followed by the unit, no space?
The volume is 613600ft³
